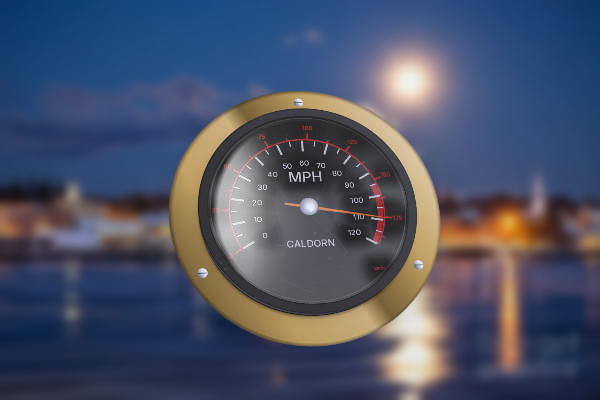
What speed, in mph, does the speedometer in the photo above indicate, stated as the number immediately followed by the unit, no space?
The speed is 110mph
